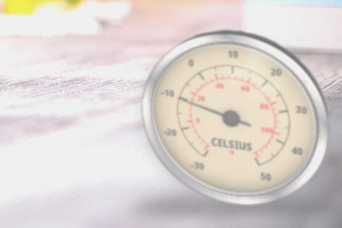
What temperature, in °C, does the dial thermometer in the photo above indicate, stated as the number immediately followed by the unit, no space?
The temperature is -10°C
